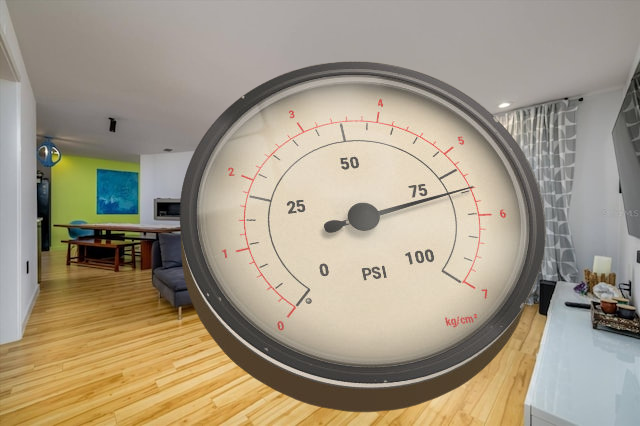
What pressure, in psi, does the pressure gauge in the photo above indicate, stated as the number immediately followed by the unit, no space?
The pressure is 80psi
